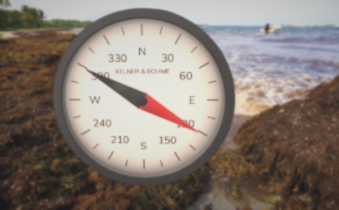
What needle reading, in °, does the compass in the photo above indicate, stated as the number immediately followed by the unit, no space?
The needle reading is 120°
